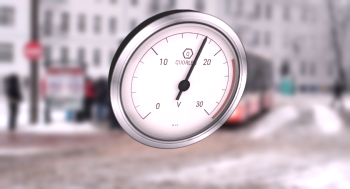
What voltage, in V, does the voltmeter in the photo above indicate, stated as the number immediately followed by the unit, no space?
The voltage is 17V
